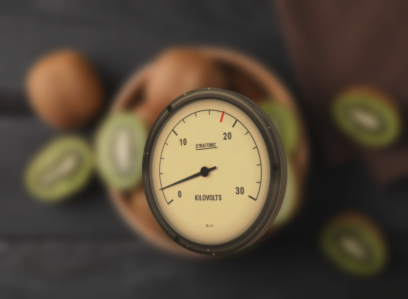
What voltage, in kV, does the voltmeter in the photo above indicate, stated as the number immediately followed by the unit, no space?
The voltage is 2kV
